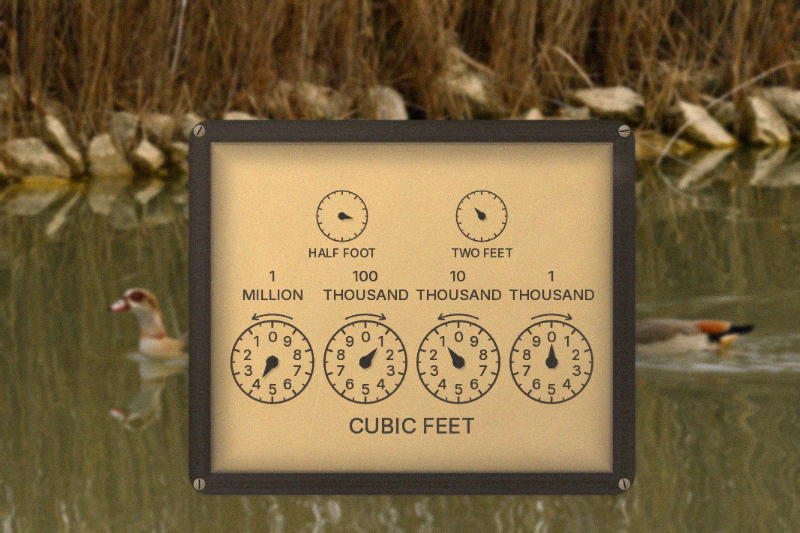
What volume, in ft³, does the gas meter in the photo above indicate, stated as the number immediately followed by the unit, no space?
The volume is 411000ft³
